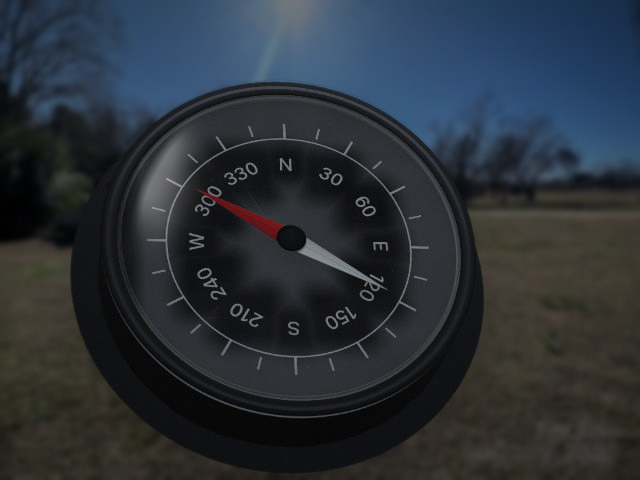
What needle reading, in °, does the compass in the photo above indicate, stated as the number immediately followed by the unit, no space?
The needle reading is 300°
